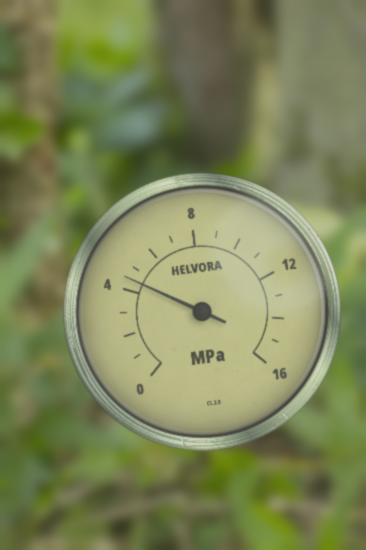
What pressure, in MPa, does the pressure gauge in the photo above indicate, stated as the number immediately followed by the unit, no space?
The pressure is 4.5MPa
